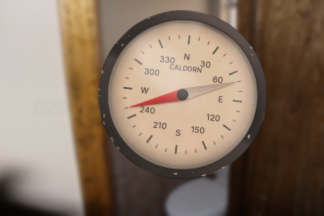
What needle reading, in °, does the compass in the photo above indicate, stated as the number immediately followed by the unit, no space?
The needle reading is 250°
